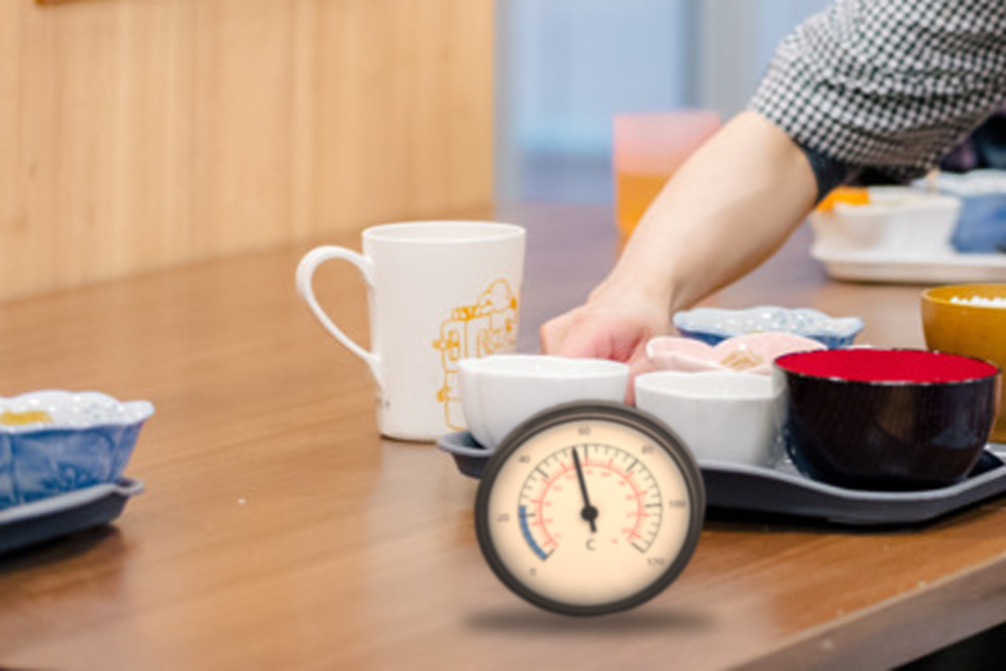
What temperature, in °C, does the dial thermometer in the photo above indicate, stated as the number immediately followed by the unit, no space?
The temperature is 56°C
